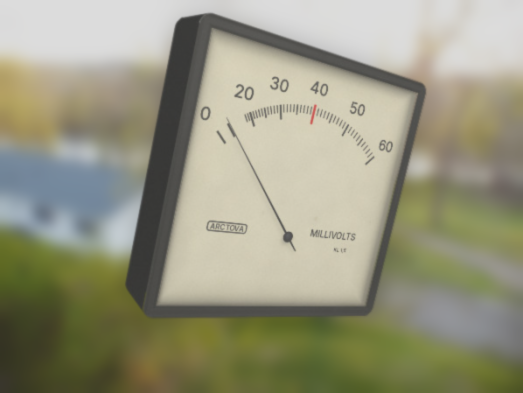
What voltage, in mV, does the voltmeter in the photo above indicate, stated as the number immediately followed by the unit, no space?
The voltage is 10mV
